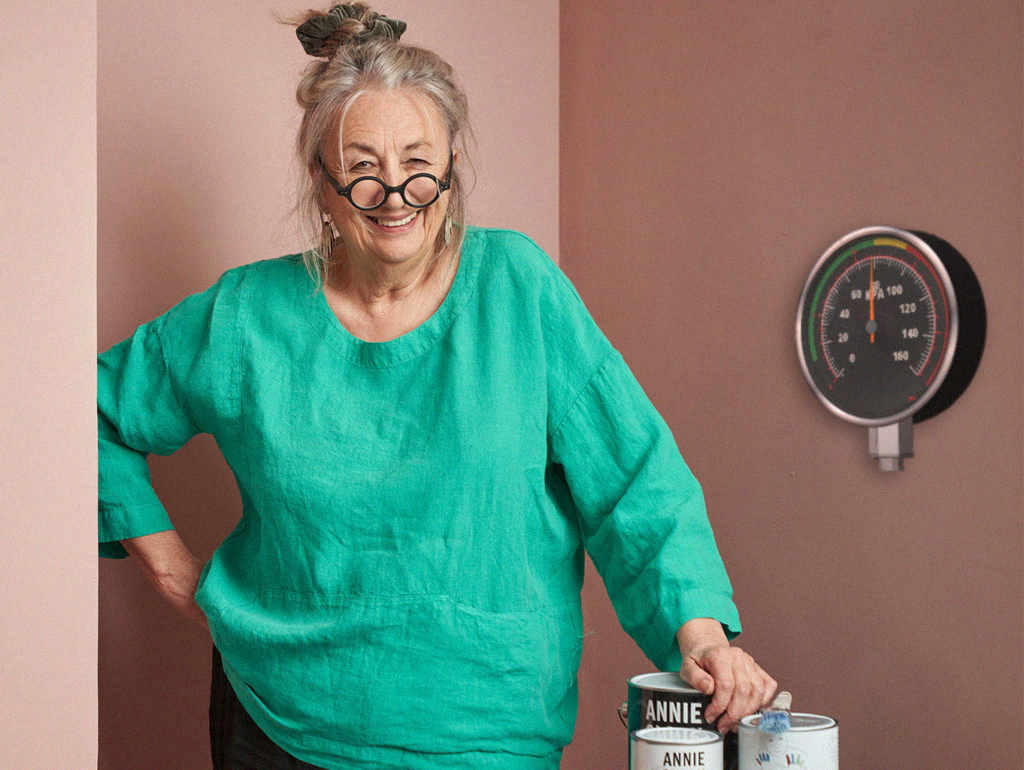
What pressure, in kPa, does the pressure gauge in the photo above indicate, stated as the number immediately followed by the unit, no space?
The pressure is 80kPa
